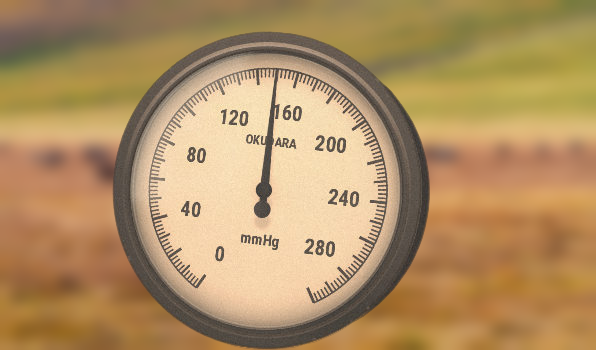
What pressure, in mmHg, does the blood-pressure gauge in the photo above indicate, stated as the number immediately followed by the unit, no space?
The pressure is 150mmHg
